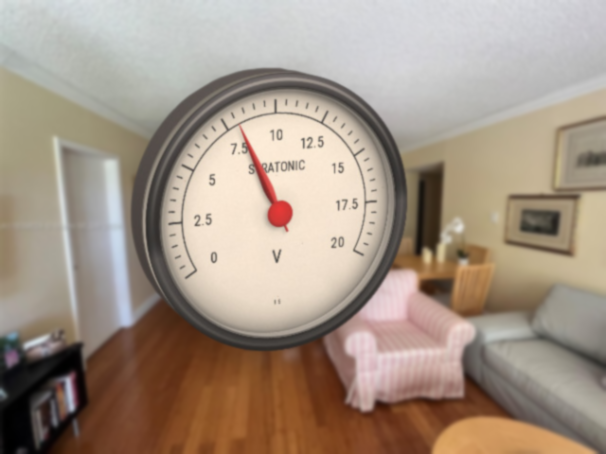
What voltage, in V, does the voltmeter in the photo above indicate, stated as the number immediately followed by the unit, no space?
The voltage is 8V
